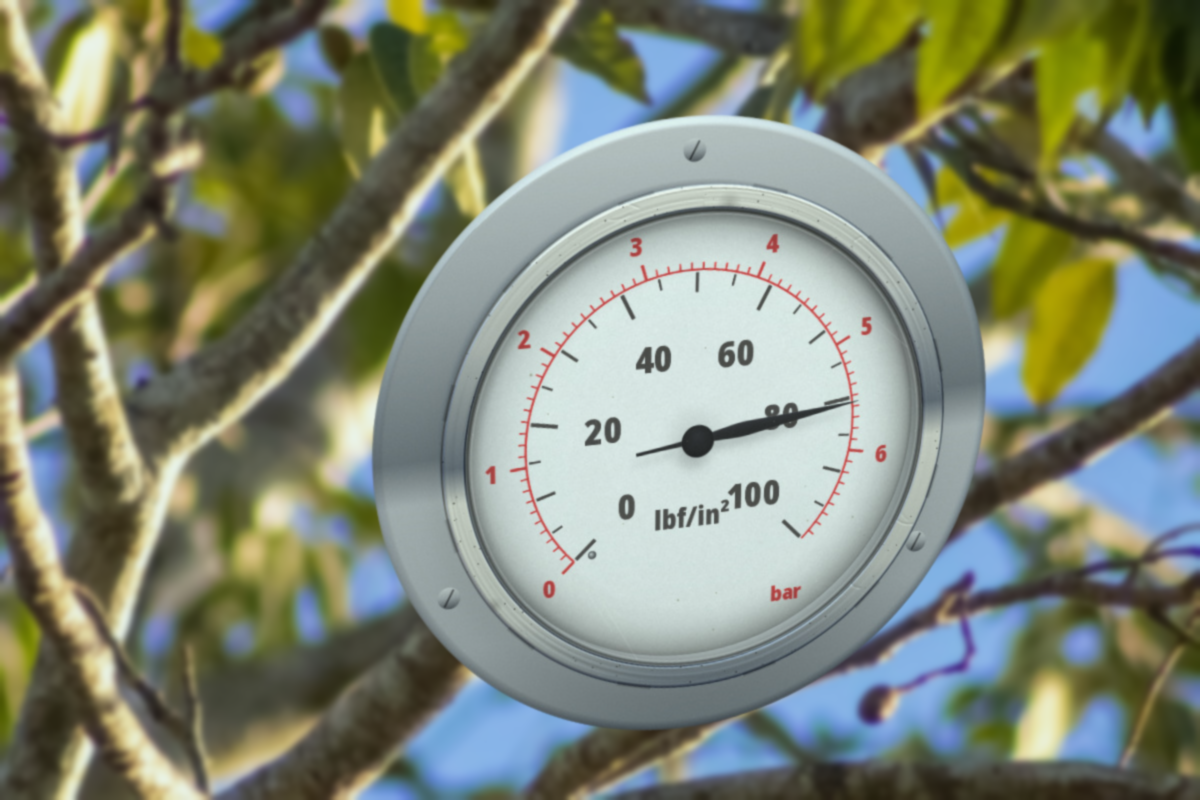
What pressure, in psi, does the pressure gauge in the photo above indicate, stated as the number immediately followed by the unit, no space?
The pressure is 80psi
